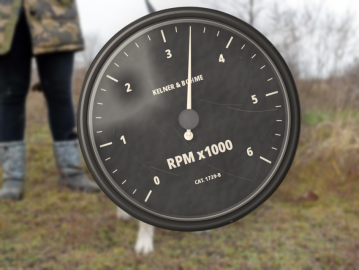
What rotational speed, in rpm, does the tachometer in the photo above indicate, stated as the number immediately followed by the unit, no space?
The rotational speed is 3400rpm
